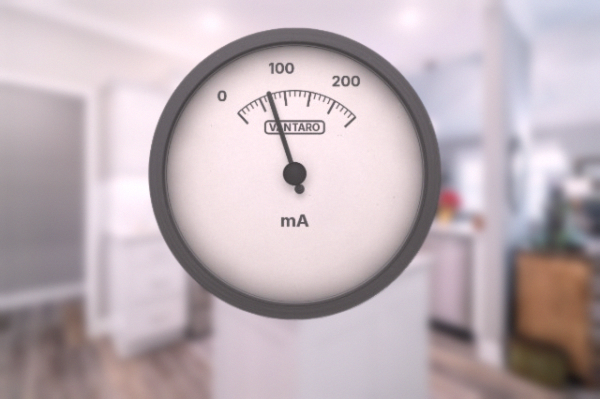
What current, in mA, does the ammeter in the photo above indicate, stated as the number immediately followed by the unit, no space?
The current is 70mA
